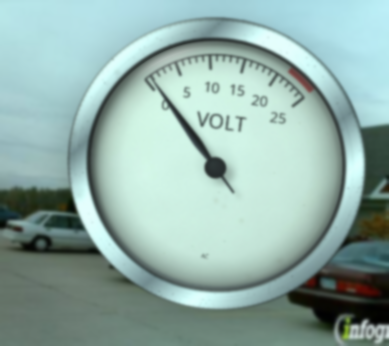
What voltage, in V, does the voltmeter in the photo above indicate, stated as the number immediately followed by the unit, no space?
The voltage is 1V
